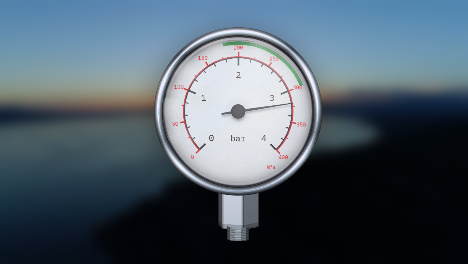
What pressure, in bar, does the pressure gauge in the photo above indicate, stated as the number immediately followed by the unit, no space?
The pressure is 3.2bar
